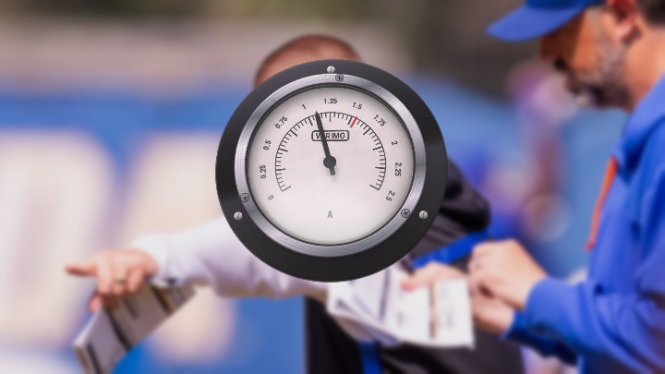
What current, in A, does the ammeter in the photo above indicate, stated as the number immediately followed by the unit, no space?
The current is 1.1A
